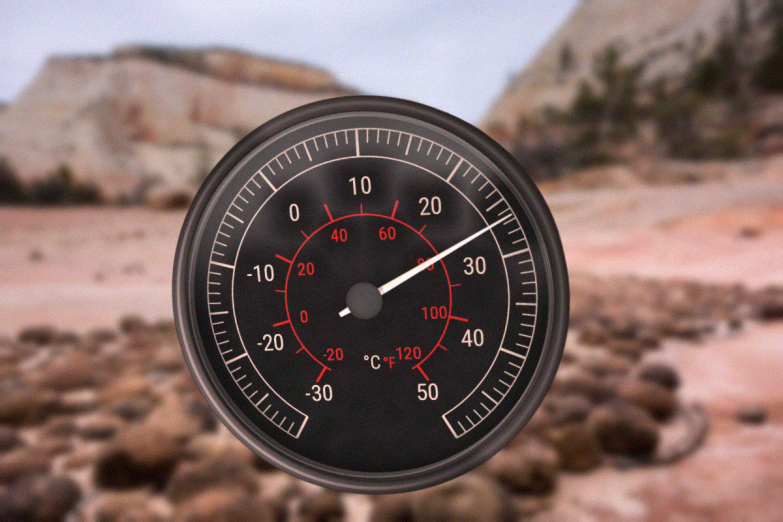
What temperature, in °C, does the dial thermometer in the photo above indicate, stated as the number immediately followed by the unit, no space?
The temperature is 26.5°C
